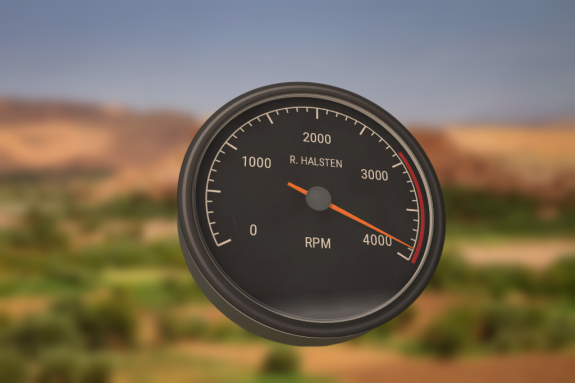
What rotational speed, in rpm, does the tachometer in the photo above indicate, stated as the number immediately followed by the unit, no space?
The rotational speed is 3900rpm
